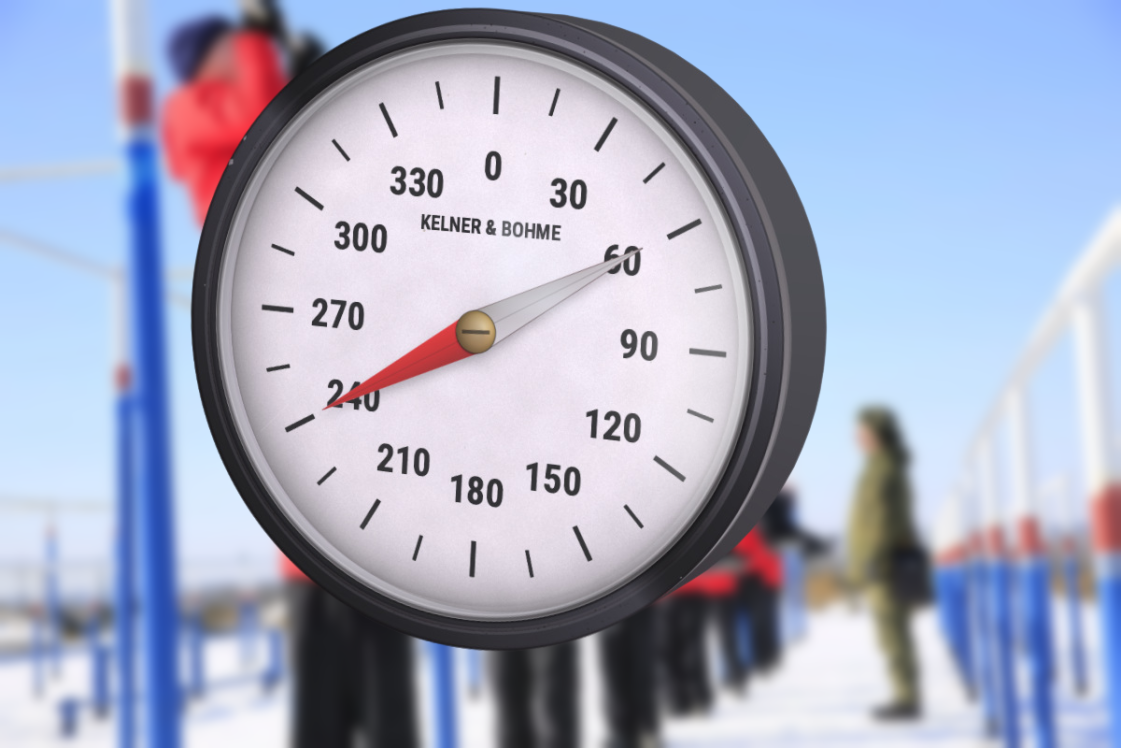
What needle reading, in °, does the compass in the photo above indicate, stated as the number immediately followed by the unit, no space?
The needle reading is 240°
